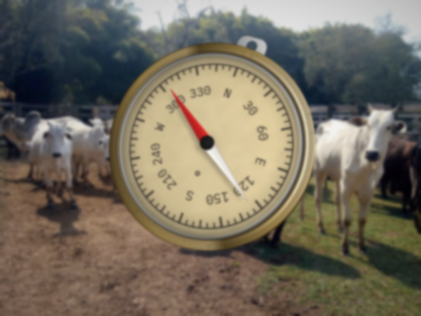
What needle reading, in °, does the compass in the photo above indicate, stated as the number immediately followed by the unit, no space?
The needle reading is 305°
